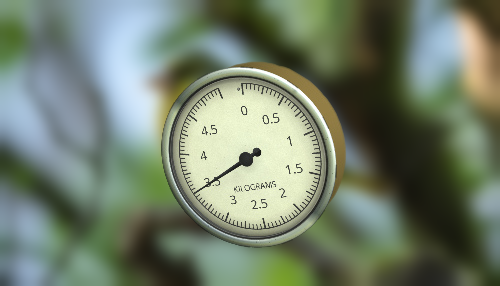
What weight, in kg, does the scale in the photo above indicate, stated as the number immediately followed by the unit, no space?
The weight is 3.5kg
